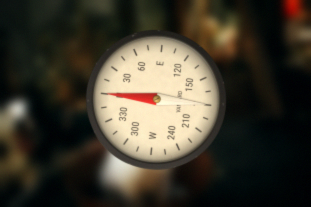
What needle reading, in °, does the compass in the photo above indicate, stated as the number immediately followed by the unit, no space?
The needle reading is 0°
